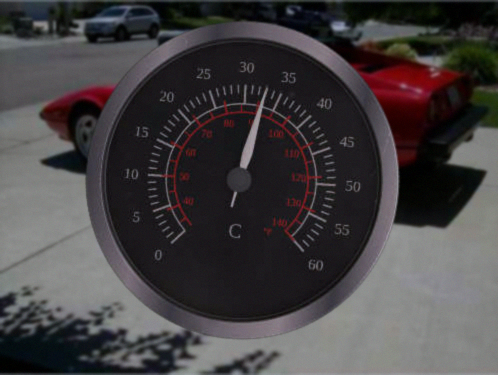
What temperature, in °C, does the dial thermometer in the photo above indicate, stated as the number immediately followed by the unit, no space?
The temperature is 33°C
